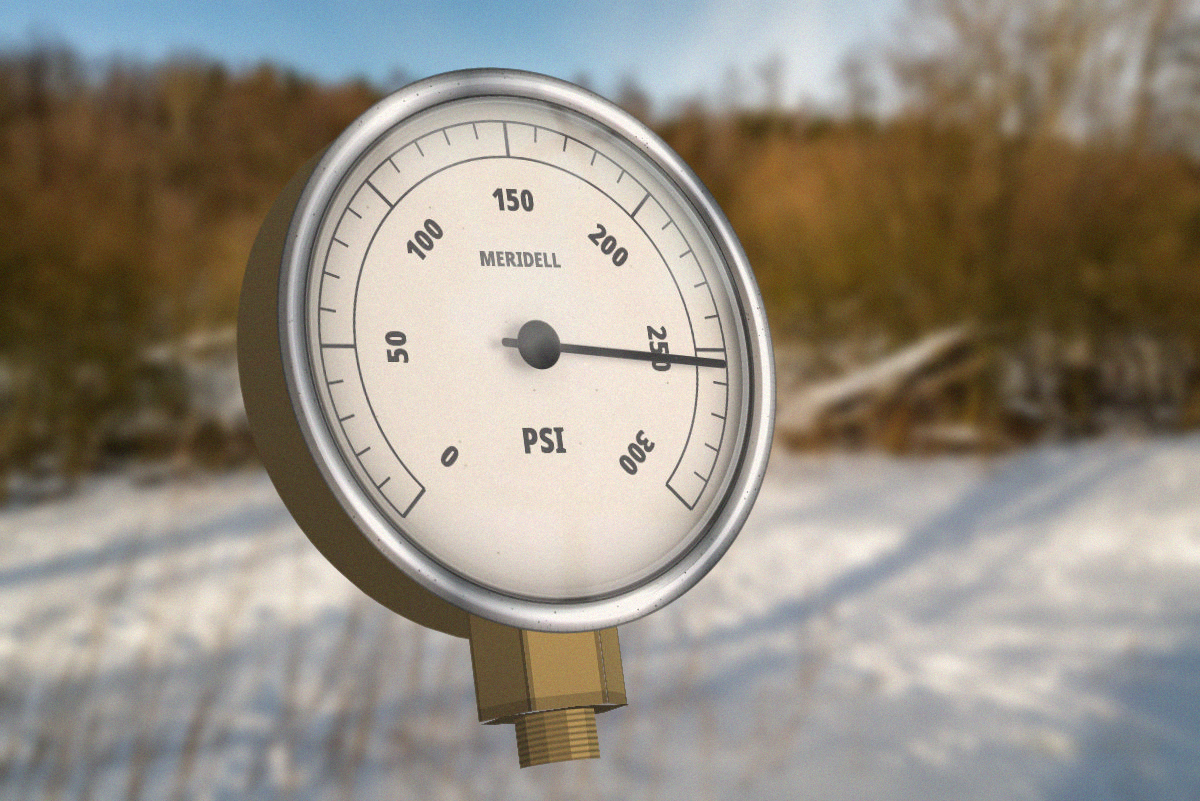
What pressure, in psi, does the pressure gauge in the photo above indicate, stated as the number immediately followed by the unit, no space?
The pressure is 255psi
